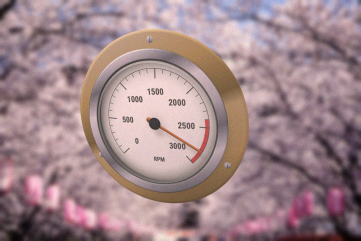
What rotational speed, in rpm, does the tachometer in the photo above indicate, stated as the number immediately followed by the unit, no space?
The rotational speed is 2800rpm
